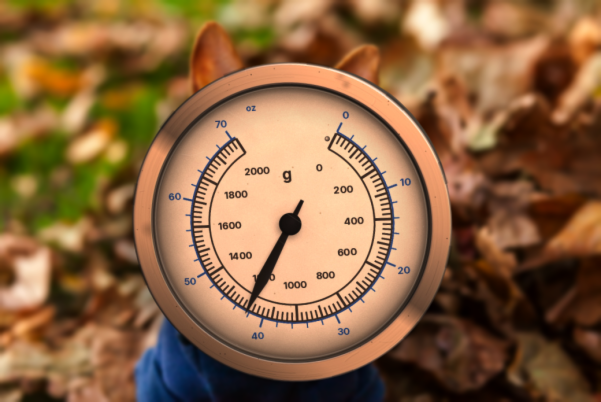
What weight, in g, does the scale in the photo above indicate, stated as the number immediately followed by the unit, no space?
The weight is 1200g
